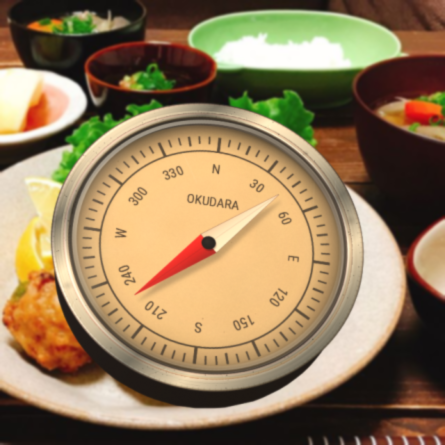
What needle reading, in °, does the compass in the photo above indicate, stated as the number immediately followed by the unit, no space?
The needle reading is 225°
